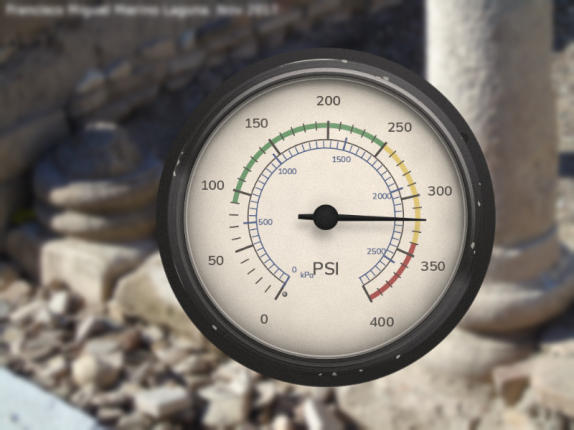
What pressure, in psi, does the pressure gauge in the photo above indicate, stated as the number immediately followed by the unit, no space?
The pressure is 320psi
